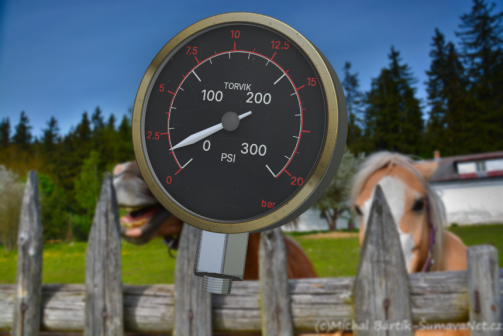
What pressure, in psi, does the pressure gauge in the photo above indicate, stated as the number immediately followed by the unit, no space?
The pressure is 20psi
